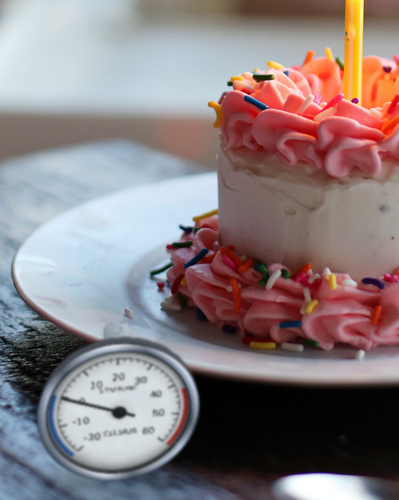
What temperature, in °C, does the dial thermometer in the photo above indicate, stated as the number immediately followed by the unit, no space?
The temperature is 0°C
